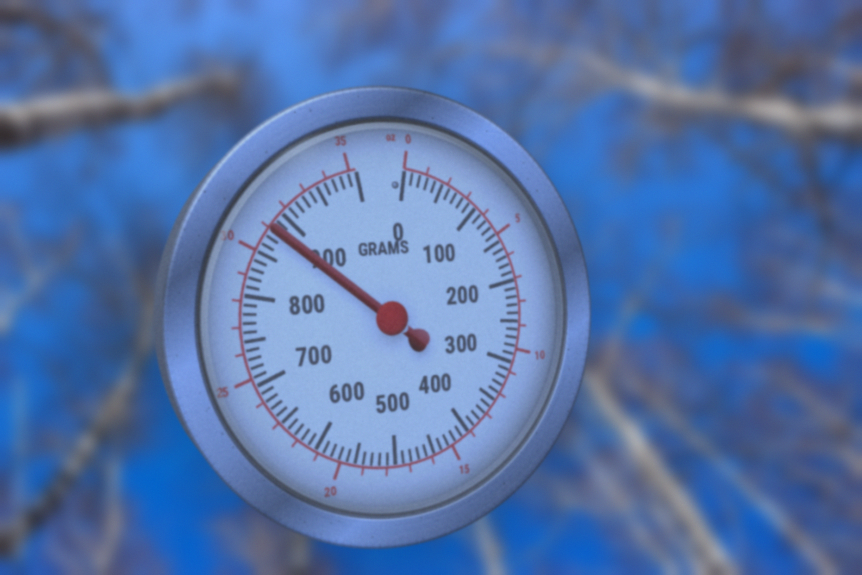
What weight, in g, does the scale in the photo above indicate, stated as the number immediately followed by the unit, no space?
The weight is 880g
